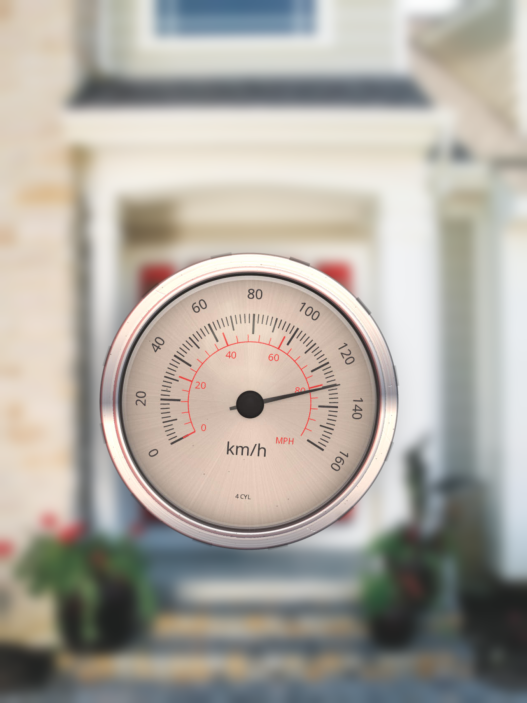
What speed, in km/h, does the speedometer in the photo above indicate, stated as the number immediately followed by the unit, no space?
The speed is 130km/h
